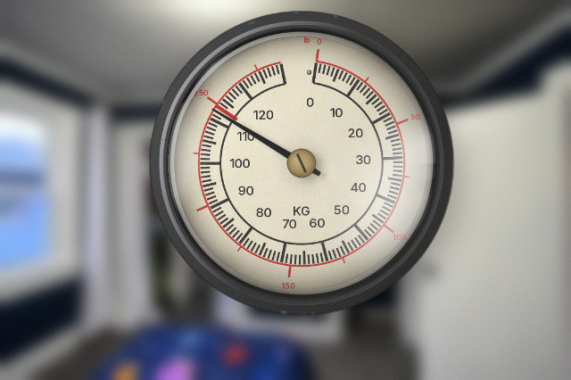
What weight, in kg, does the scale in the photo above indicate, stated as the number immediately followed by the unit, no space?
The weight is 112kg
